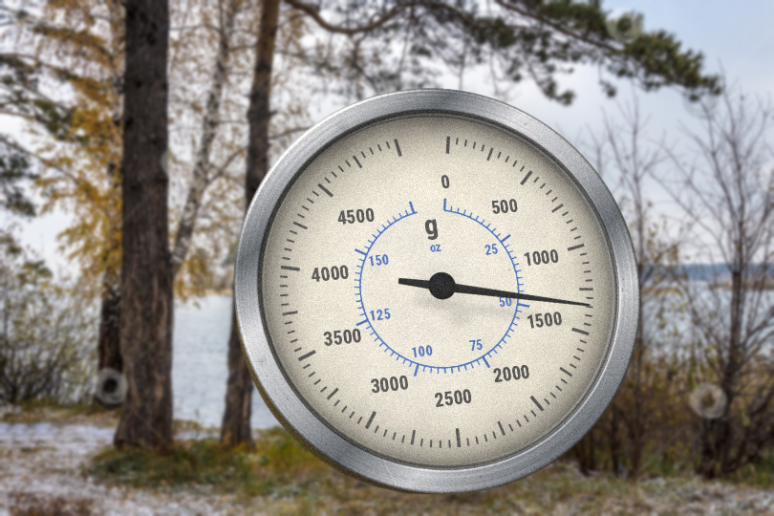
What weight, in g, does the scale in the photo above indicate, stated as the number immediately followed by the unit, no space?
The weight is 1350g
